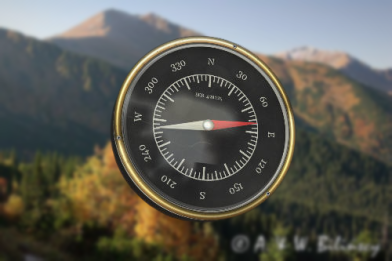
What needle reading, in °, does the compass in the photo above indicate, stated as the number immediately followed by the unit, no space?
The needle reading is 80°
